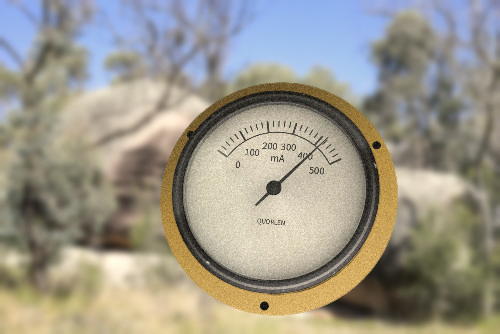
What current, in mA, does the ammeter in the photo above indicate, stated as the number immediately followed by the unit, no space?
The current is 420mA
